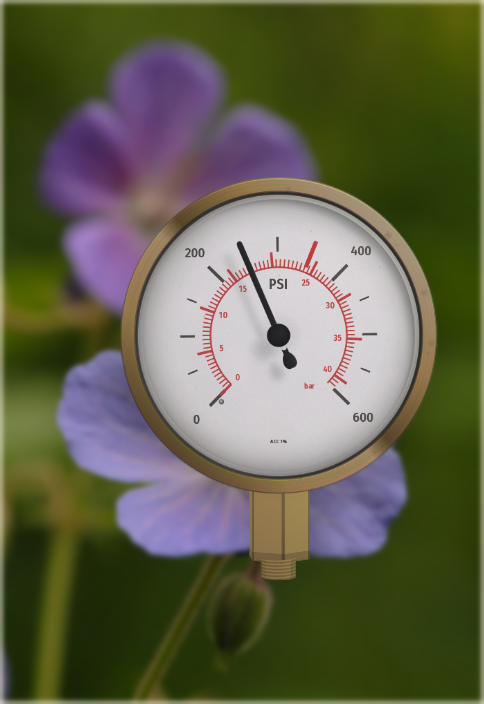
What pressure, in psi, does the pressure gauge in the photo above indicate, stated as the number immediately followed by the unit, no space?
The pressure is 250psi
